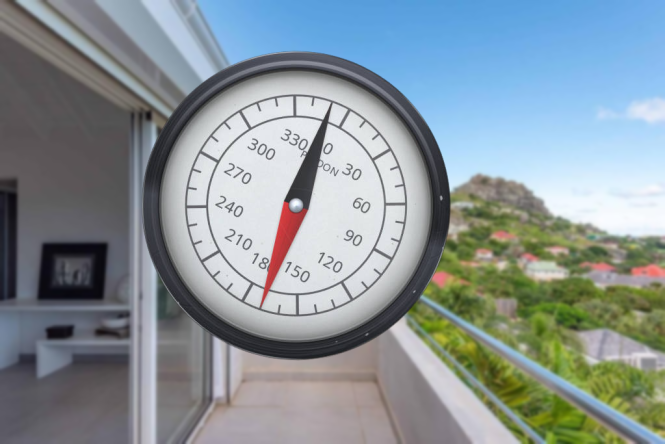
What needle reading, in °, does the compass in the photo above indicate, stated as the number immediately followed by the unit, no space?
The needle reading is 170°
